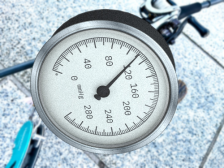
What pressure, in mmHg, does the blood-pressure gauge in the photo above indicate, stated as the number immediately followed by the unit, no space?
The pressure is 110mmHg
